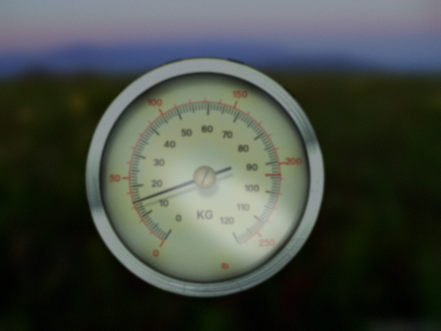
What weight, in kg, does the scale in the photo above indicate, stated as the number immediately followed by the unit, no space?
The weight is 15kg
